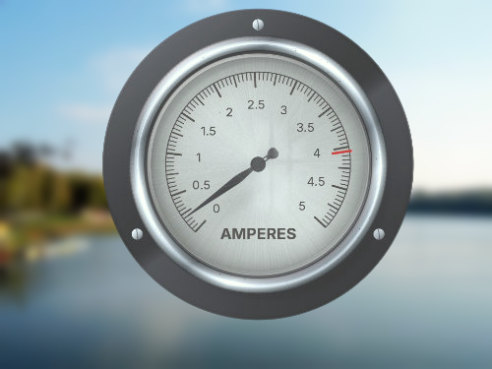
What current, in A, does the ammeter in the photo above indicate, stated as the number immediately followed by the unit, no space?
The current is 0.2A
